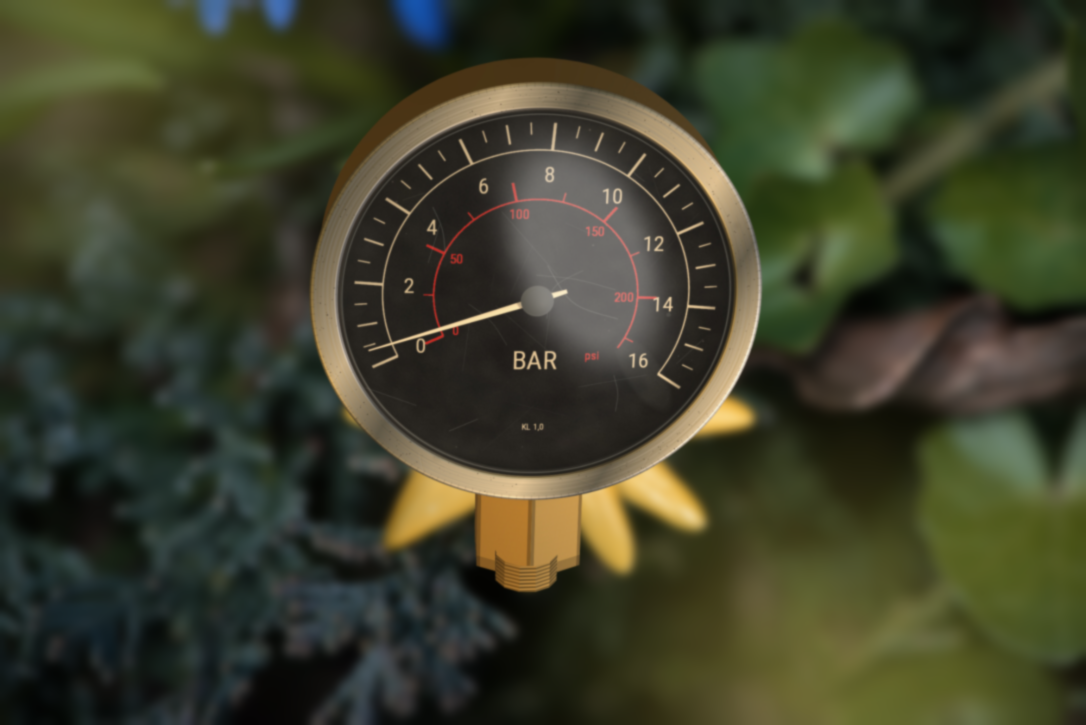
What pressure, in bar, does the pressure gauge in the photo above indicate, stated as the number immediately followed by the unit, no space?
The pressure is 0.5bar
